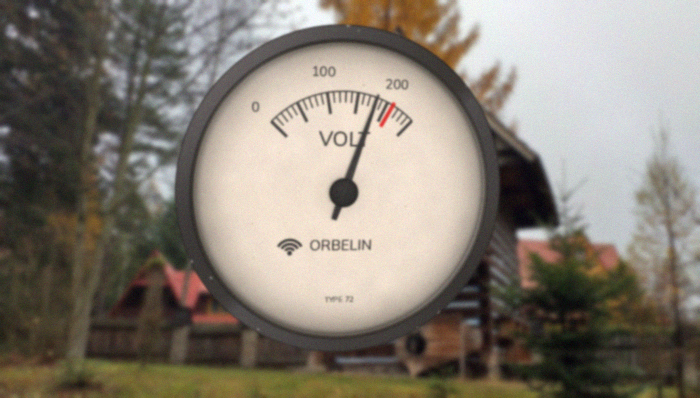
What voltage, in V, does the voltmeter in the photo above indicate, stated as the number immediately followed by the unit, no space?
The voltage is 180V
